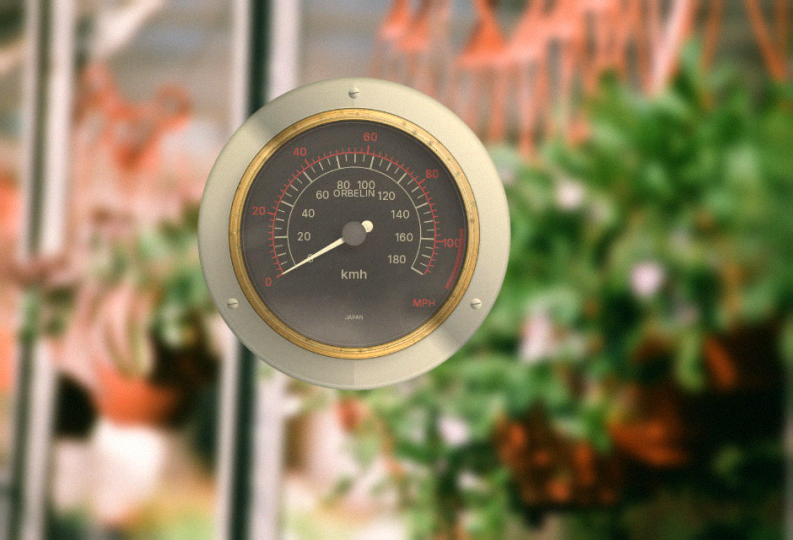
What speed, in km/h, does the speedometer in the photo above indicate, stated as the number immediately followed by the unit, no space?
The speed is 0km/h
